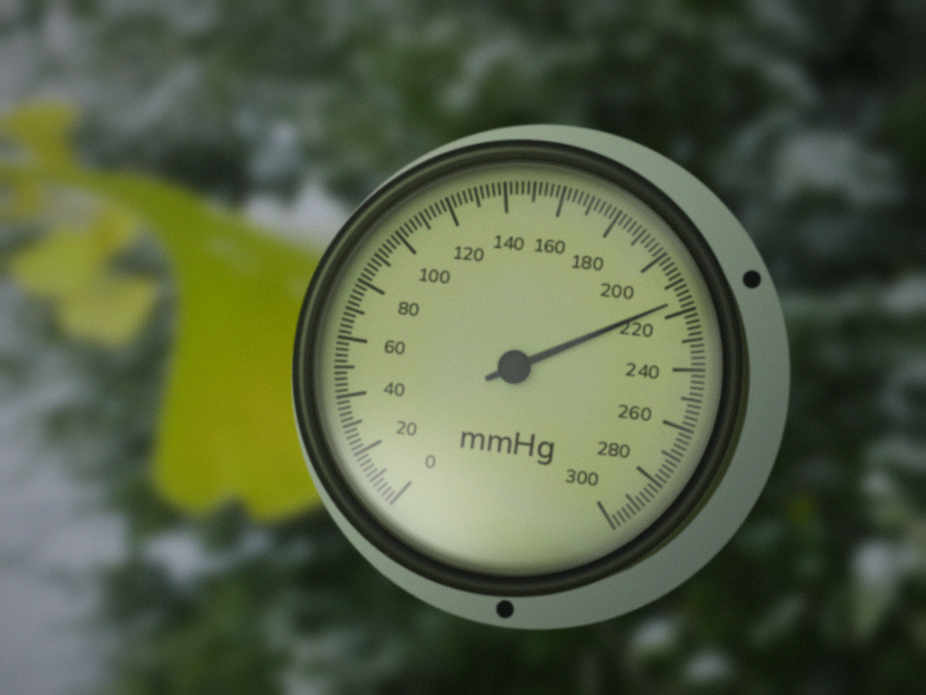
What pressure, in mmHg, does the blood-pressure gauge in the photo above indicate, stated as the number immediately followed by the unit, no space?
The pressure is 216mmHg
